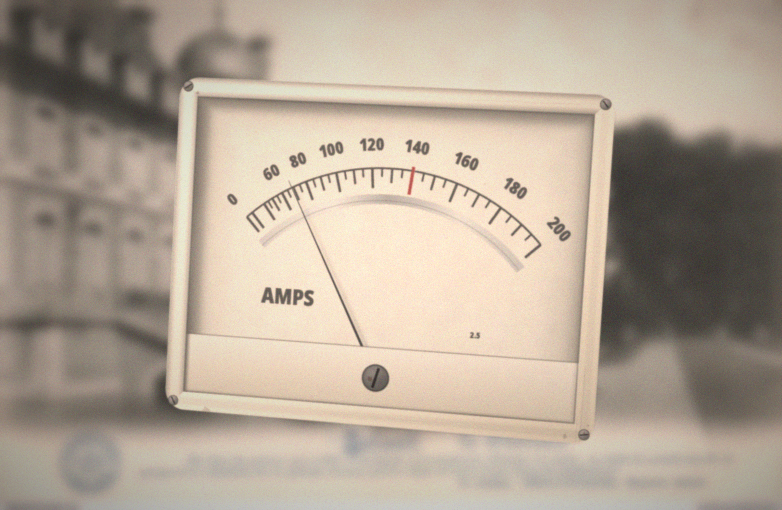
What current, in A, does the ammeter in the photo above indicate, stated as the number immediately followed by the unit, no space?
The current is 70A
